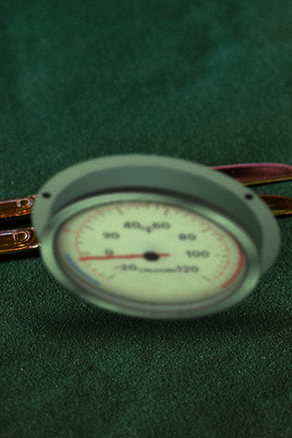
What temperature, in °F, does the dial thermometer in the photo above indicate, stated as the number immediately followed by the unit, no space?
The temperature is 0°F
